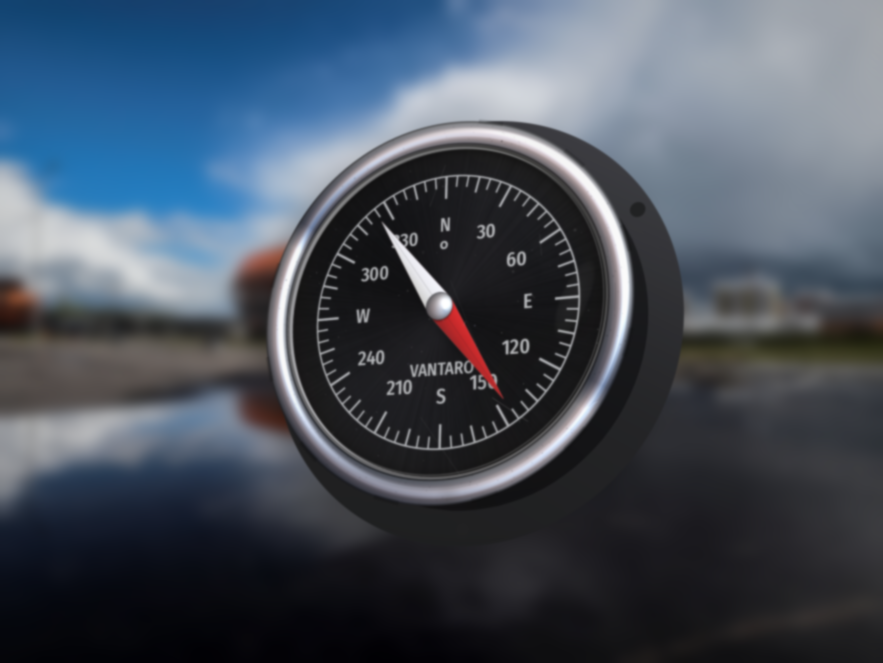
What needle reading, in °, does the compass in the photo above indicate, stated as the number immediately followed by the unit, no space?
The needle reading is 145°
